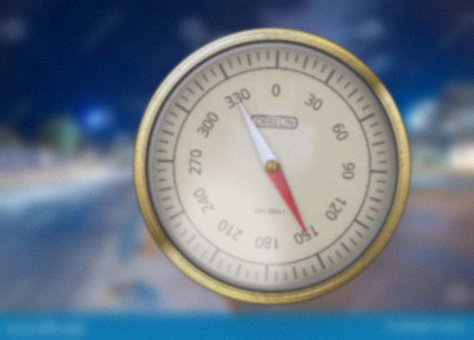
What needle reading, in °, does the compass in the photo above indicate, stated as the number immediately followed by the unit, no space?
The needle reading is 150°
